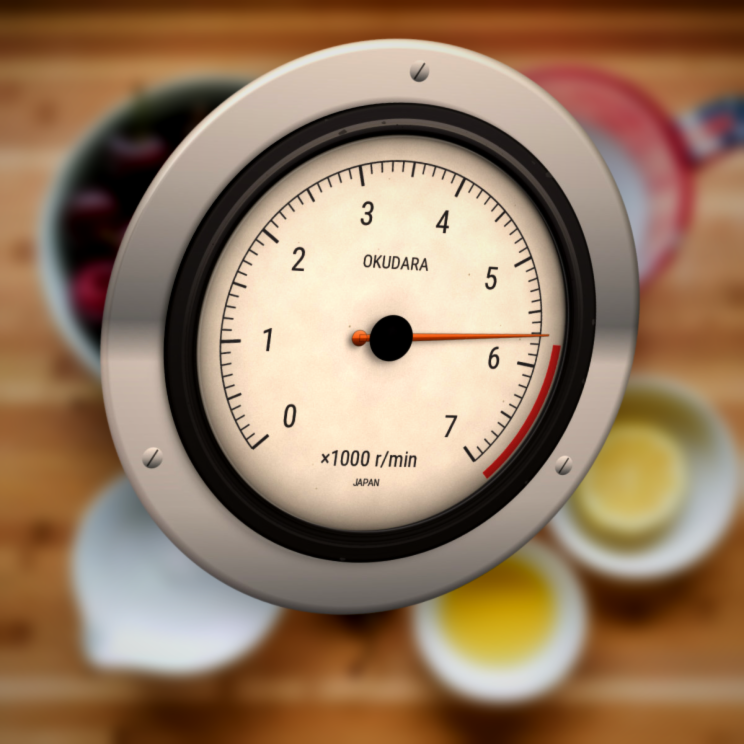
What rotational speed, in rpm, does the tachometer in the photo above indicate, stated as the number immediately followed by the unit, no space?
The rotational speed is 5700rpm
